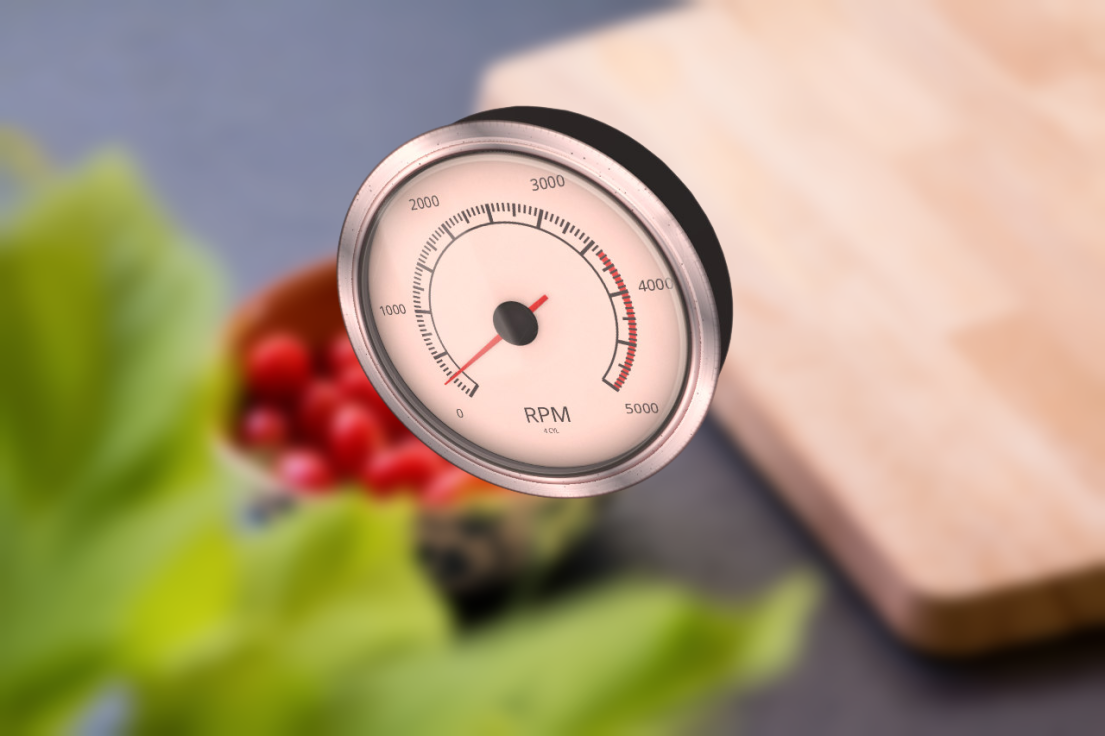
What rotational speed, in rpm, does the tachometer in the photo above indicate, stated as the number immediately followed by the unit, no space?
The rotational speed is 250rpm
